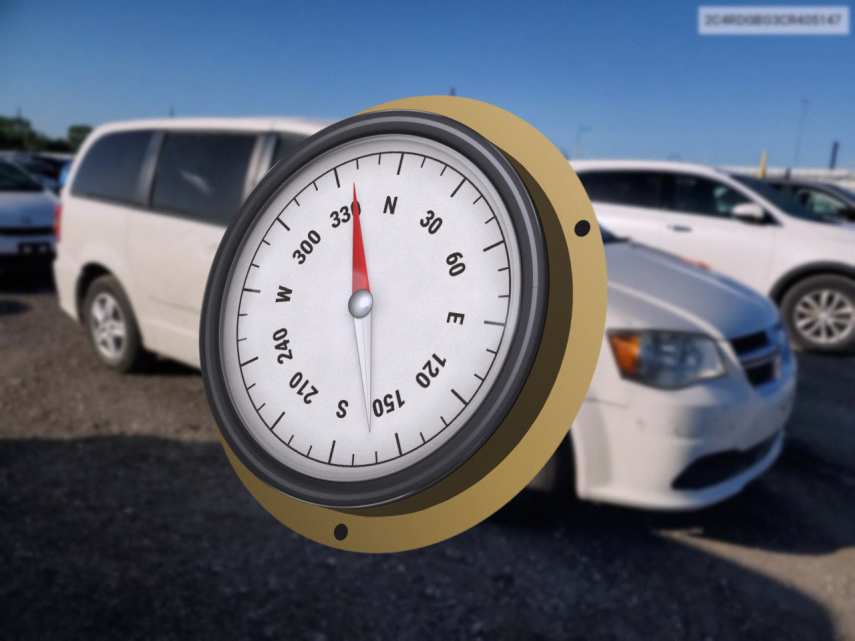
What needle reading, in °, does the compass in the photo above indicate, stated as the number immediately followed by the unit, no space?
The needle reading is 340°
